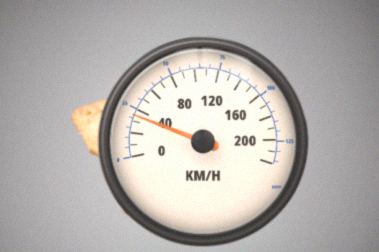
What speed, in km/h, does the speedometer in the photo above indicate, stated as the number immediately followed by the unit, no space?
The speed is 35km/h
